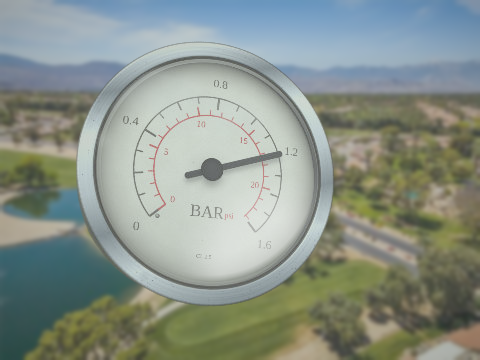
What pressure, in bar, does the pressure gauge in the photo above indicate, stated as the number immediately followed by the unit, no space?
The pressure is 1.2bar
